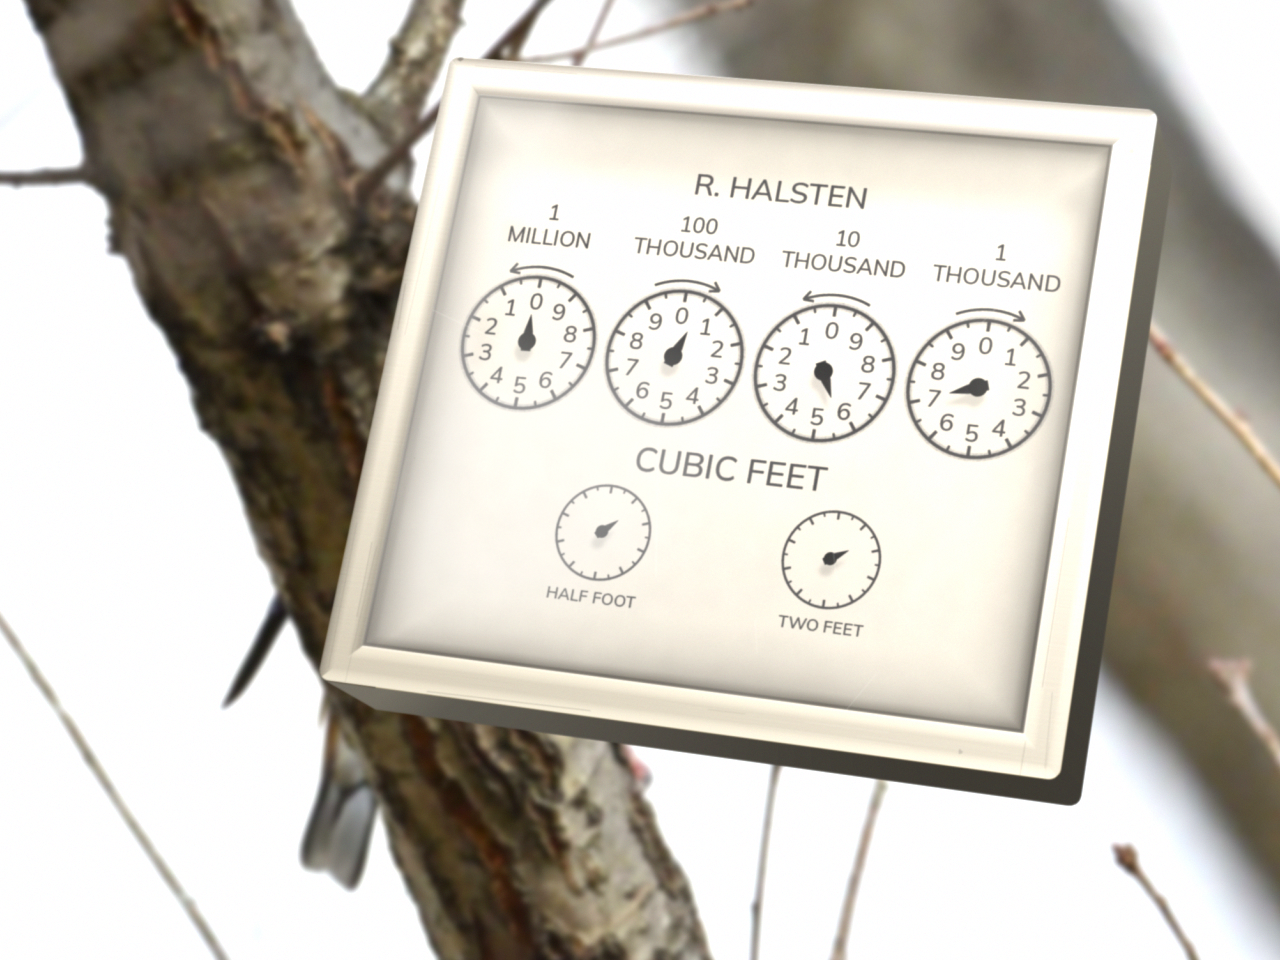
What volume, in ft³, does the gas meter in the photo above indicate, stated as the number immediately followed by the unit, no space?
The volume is 5700ft³
